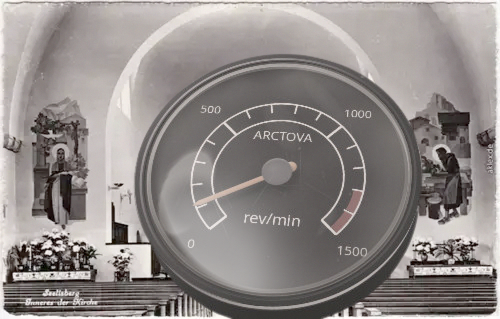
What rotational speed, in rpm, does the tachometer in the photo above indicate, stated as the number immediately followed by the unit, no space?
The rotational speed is 100rpm
